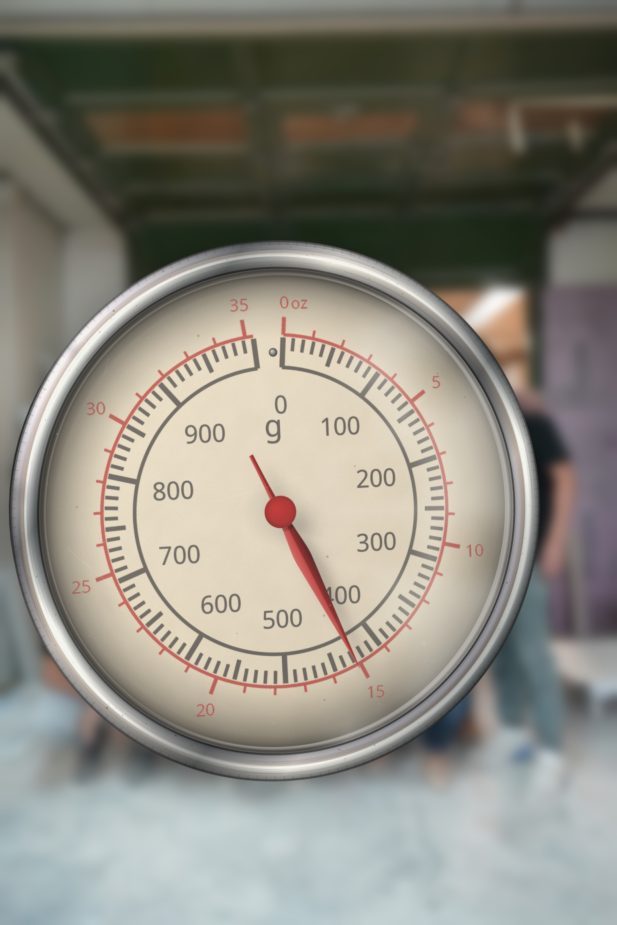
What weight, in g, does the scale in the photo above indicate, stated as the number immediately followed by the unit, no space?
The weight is 430g
